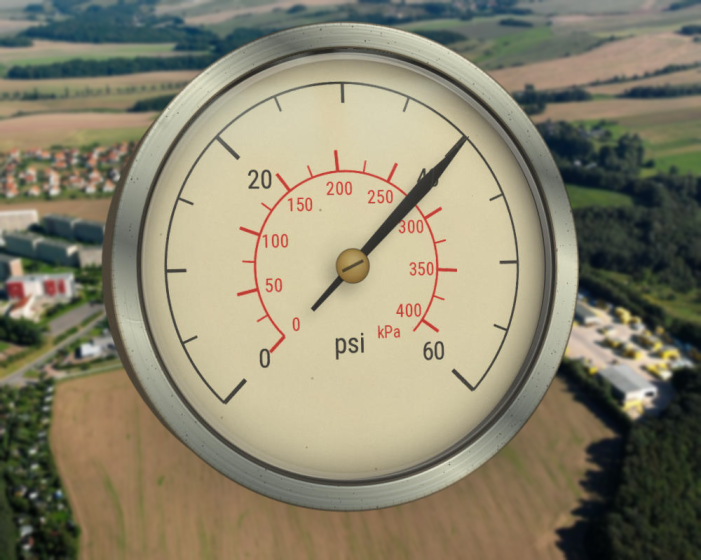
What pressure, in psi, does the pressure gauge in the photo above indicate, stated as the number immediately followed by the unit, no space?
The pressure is 40psi
